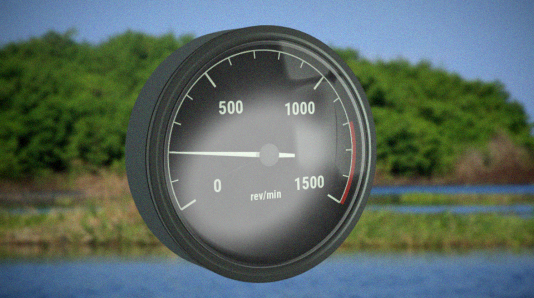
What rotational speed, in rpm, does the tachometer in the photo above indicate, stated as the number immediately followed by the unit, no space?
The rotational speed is 200rpm
